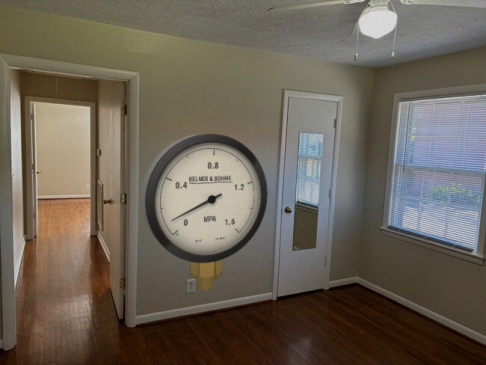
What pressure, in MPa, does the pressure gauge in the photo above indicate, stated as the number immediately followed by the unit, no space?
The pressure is 0.1MPa
